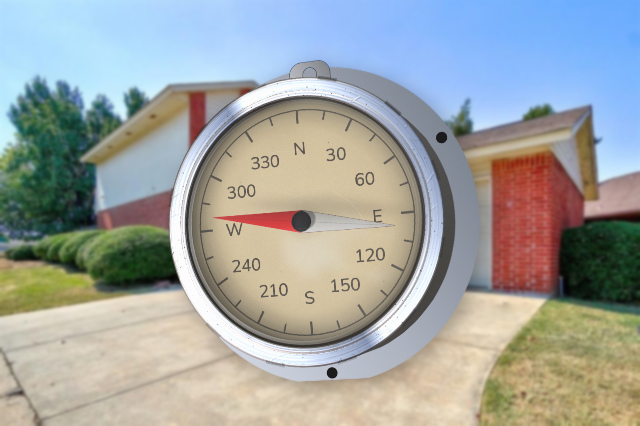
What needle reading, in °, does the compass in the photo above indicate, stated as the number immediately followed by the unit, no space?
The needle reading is 277.5°
